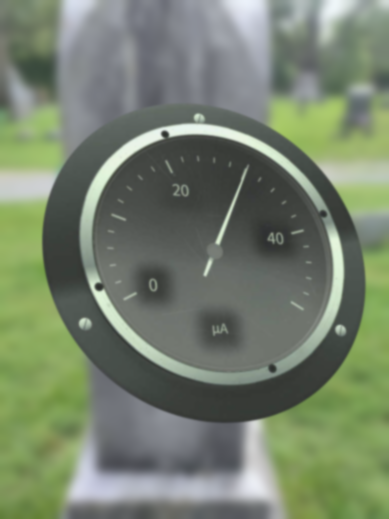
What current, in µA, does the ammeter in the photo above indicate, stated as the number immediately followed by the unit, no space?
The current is 30µA
